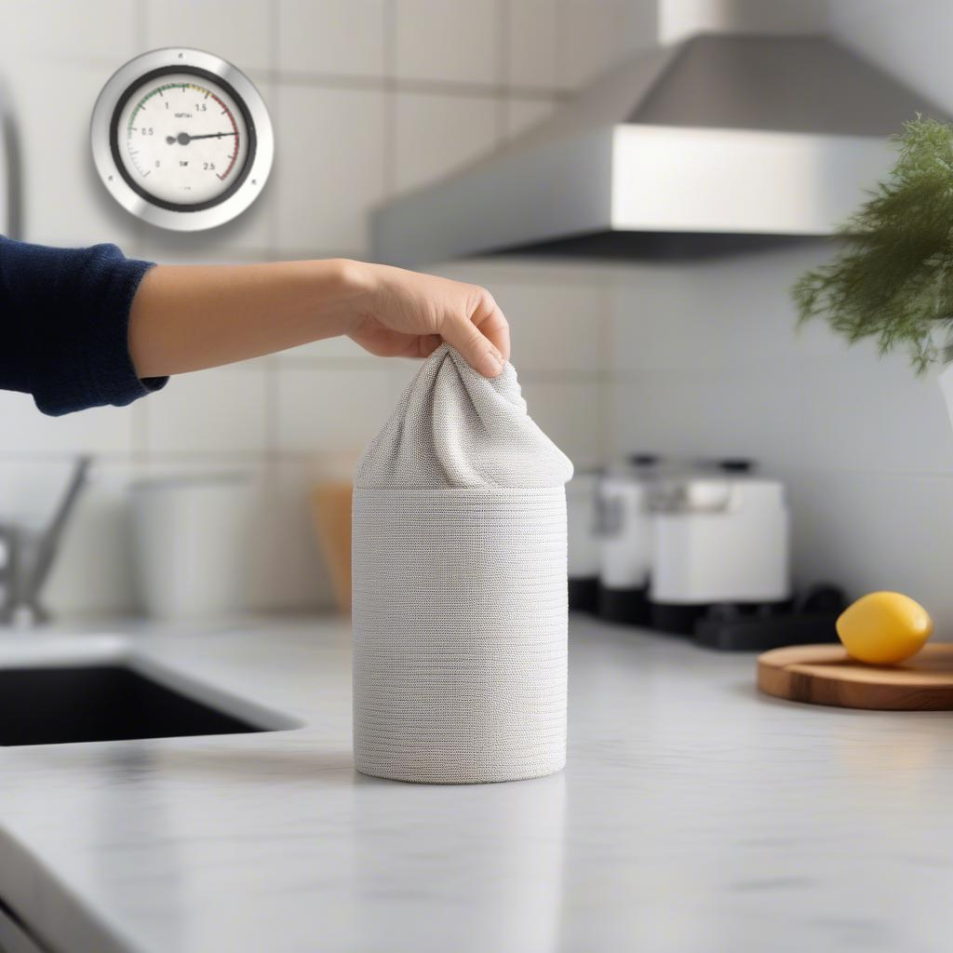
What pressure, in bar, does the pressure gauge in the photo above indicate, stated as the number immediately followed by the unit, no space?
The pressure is 2bar
